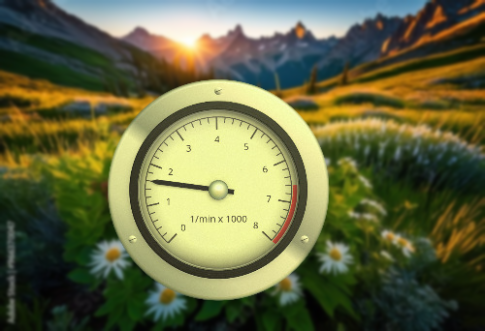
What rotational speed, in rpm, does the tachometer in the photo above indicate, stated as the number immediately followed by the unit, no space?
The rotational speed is 1600rpm
